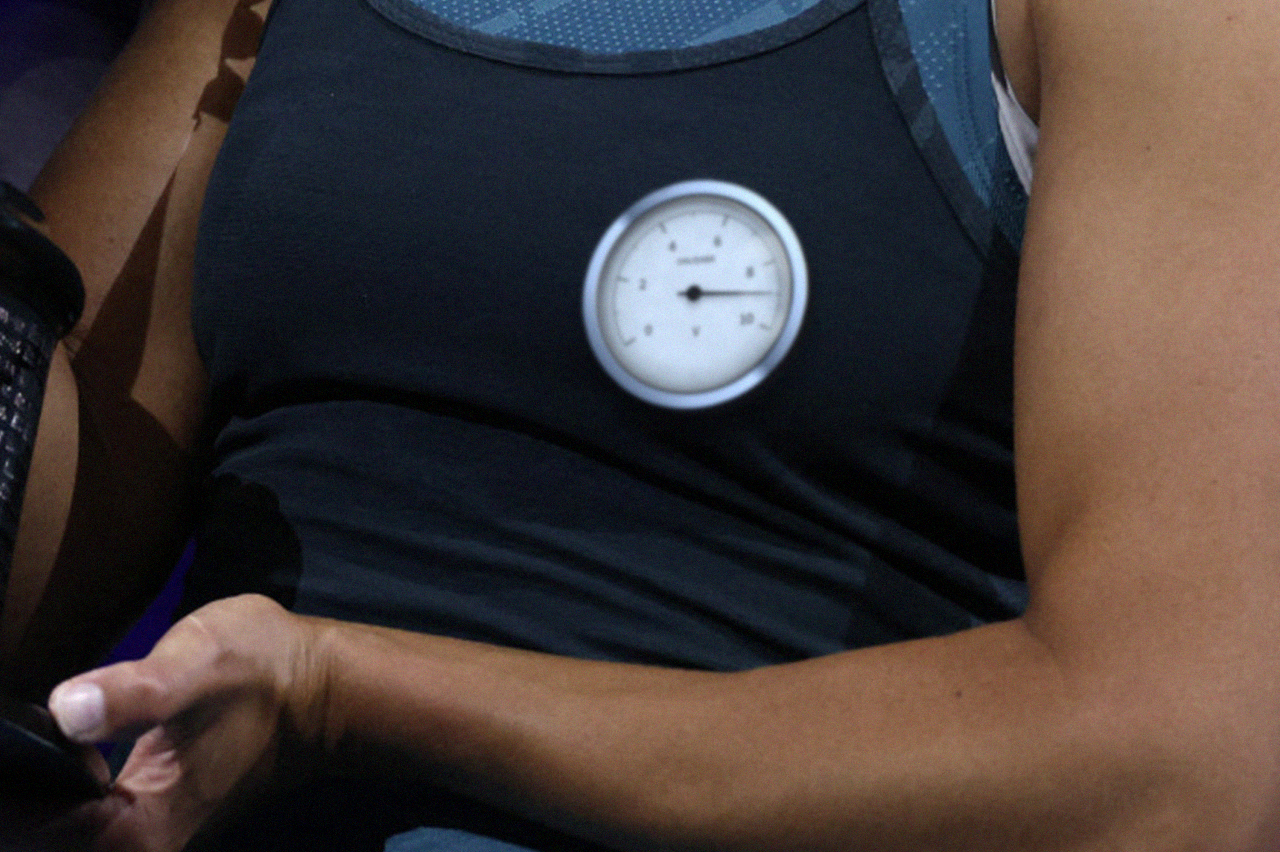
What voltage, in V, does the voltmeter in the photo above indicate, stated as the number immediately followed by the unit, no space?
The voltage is 9V
